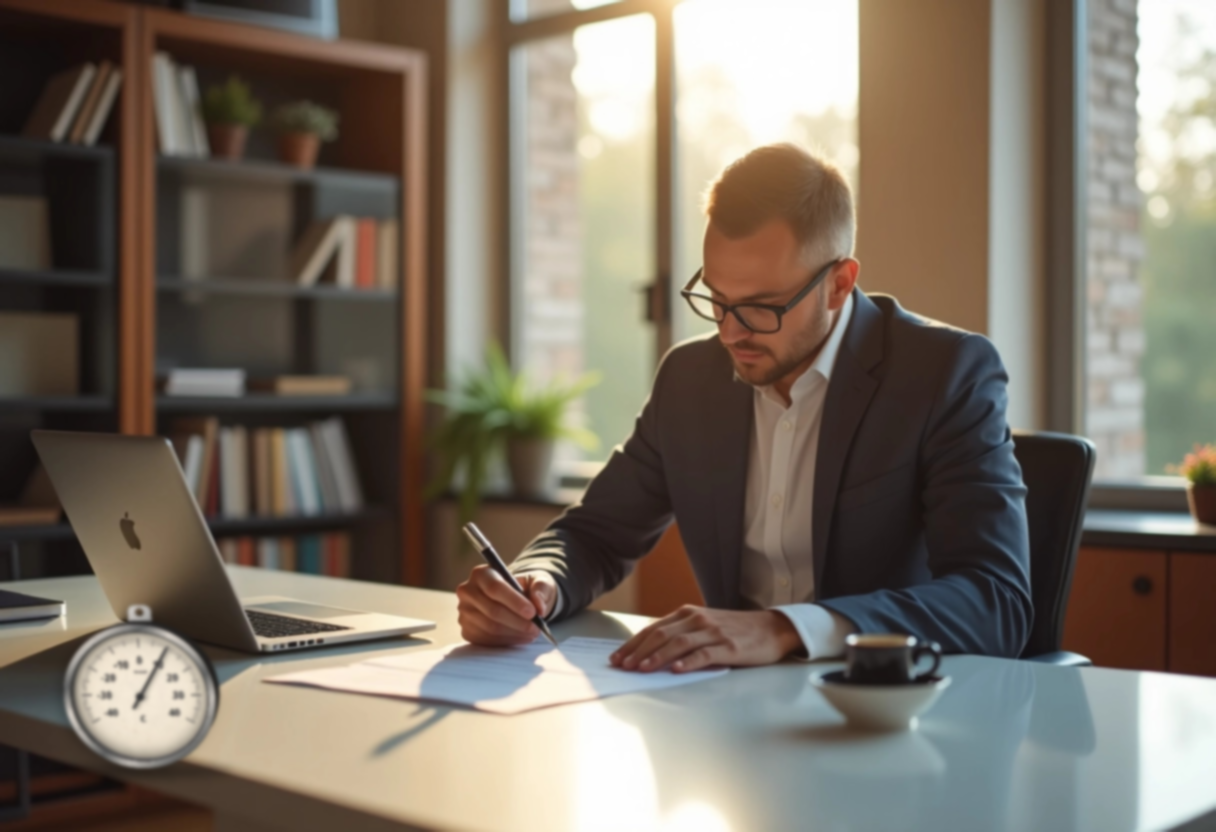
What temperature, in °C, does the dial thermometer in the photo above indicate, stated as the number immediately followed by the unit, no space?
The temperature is 10°C
